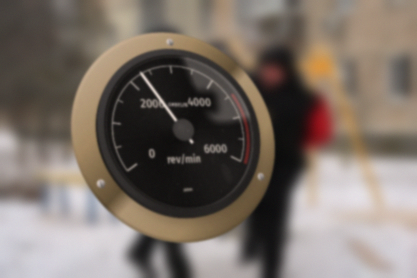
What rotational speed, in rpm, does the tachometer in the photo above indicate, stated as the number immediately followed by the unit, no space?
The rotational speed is 2250rpm
